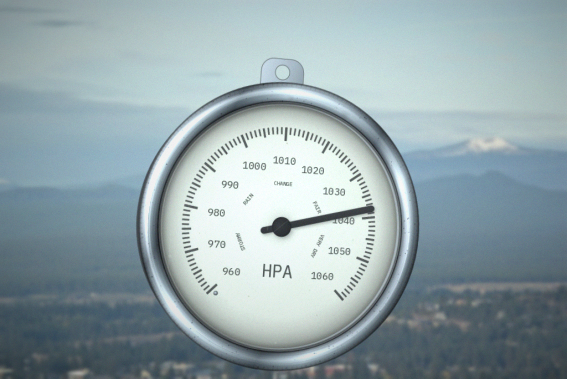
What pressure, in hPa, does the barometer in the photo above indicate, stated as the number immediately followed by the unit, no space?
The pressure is 1038hPa
